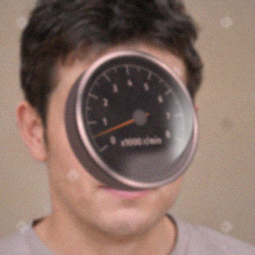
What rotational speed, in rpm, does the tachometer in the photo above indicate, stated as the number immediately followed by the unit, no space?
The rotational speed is 500rpm
